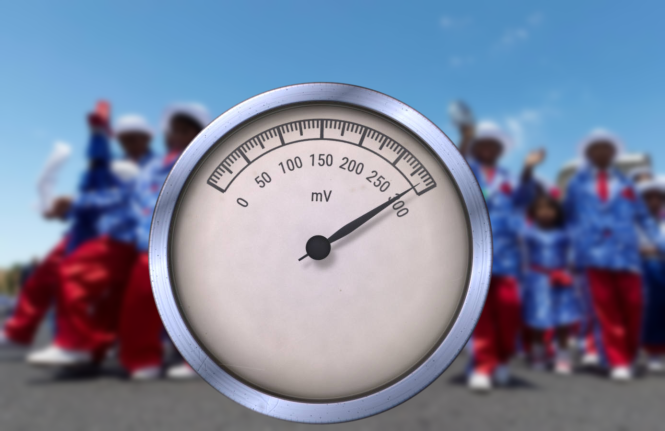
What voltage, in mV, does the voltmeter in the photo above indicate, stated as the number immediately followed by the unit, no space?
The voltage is 290mV
